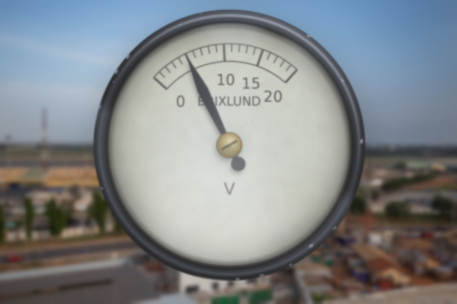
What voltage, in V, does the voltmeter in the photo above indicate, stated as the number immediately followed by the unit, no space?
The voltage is 5V
